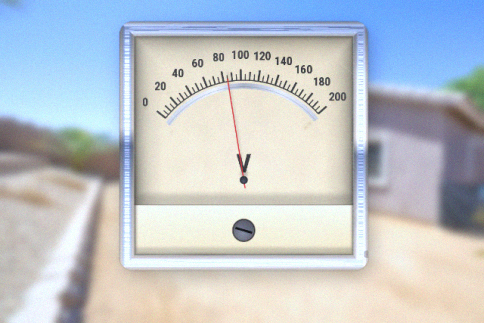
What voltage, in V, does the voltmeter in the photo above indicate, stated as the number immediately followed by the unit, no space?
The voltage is 85V
